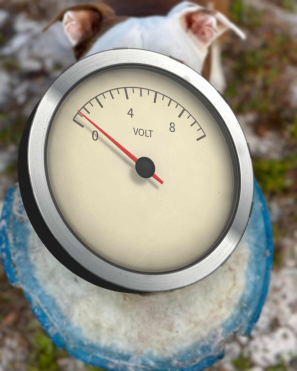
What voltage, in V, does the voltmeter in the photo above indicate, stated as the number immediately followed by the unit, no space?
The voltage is 0.5V
